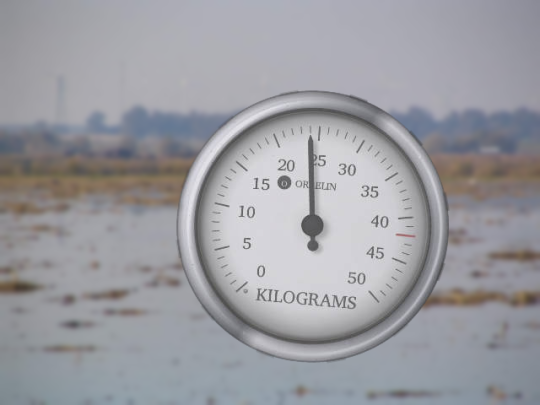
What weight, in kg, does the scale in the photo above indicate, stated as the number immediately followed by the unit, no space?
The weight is 24kg
